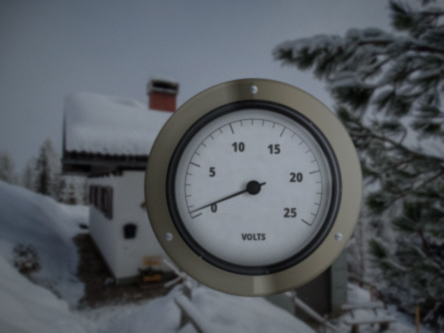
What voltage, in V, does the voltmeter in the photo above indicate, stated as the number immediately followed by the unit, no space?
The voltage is 0.5V
